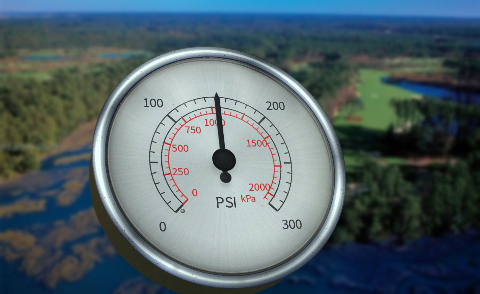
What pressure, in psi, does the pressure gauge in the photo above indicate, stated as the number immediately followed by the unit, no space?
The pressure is 150psi
